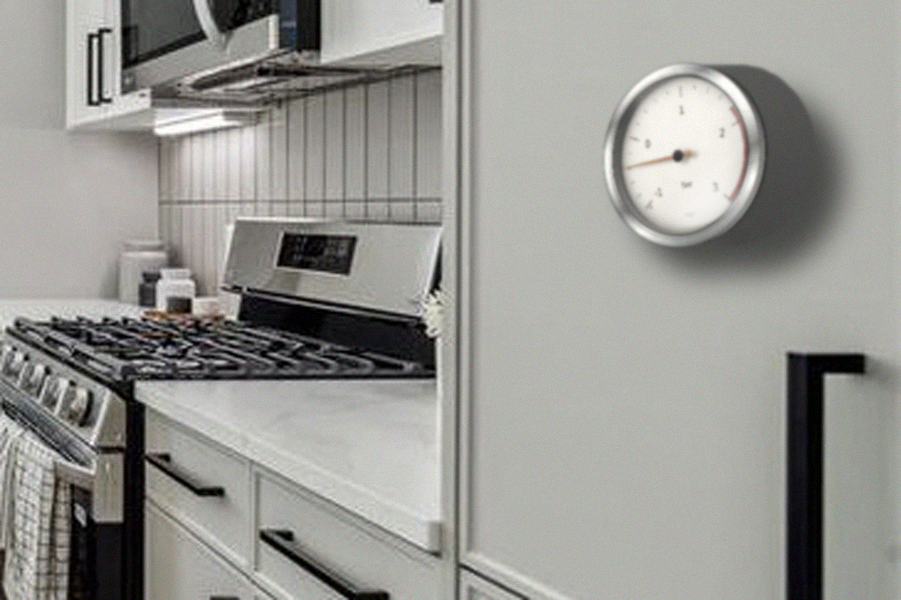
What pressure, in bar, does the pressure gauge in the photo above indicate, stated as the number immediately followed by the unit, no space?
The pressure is -0.4bar
